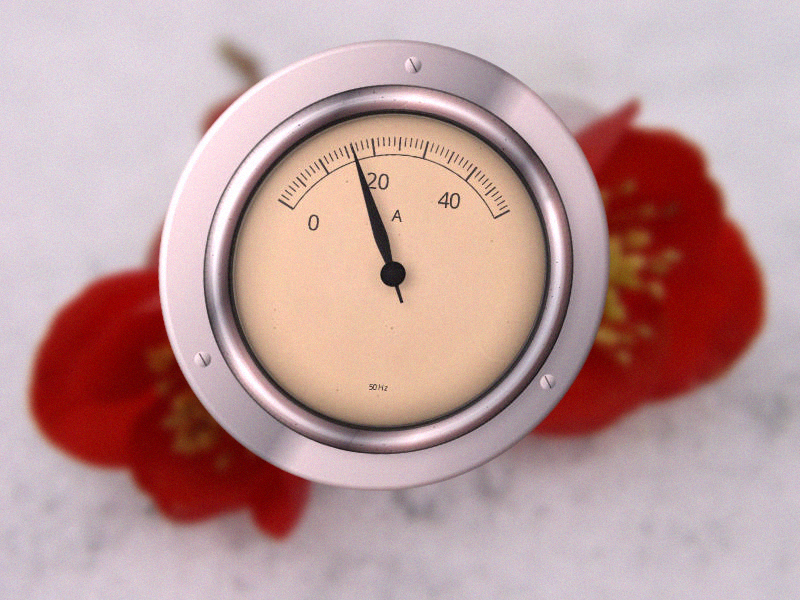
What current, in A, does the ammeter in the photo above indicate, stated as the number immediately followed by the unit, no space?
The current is 16A
